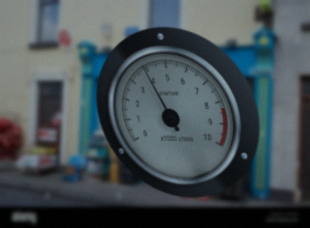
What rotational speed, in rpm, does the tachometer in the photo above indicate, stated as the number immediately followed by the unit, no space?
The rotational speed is 4000rpm
